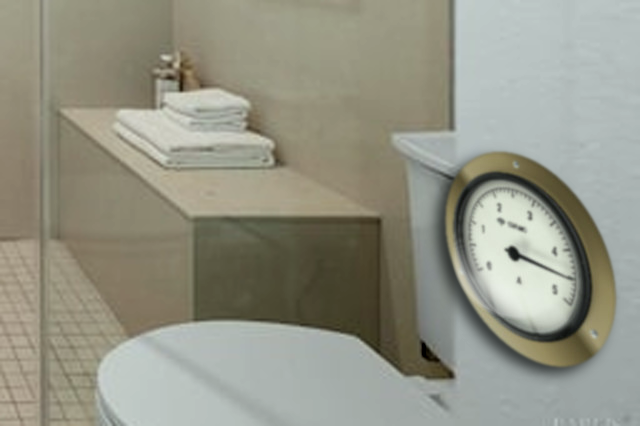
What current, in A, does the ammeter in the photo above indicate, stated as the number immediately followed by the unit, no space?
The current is 4.5A
